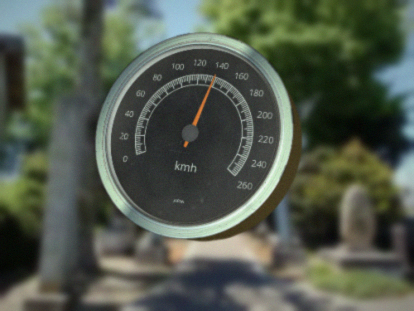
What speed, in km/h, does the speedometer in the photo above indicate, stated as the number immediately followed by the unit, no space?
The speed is 140km/h
